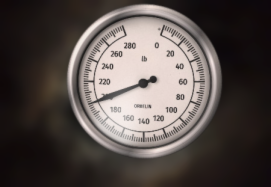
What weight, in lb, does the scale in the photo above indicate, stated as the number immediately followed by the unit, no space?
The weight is 200lb
